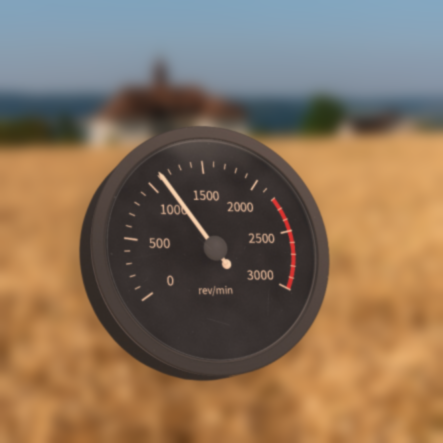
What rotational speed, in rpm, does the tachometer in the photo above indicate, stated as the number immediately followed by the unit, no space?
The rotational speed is 1100rpm
